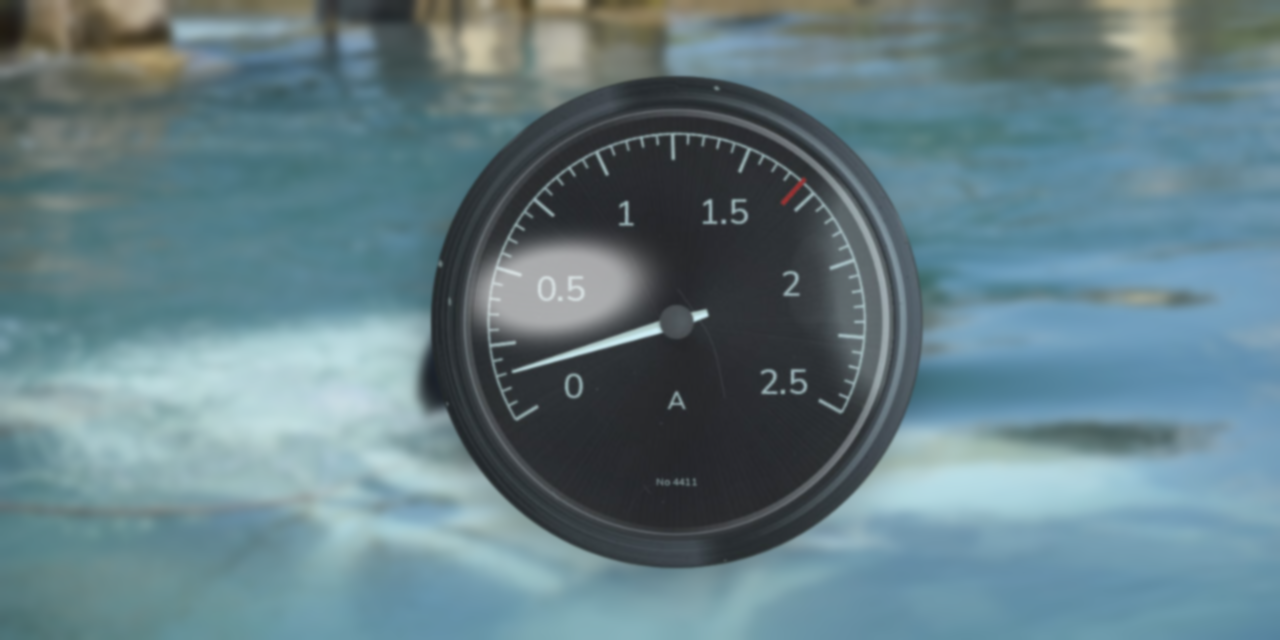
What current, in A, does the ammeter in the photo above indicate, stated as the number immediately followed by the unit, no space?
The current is 0.15A
